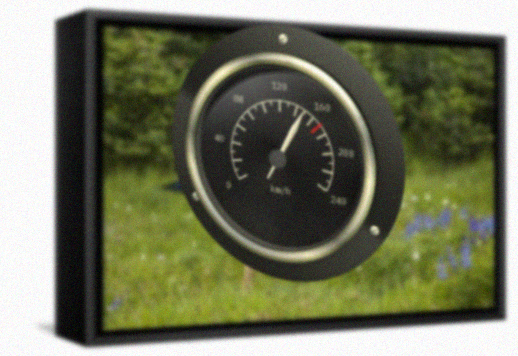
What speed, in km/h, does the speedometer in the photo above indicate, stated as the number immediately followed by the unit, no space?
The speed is 150km/h
